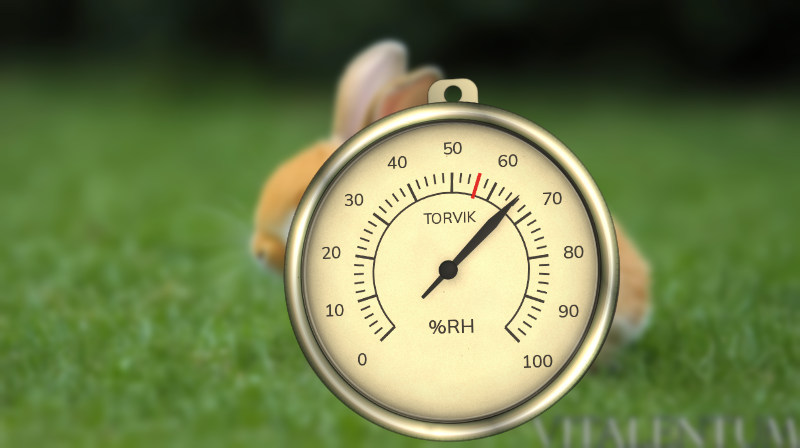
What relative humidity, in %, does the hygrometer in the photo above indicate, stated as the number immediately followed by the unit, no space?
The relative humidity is 66%
